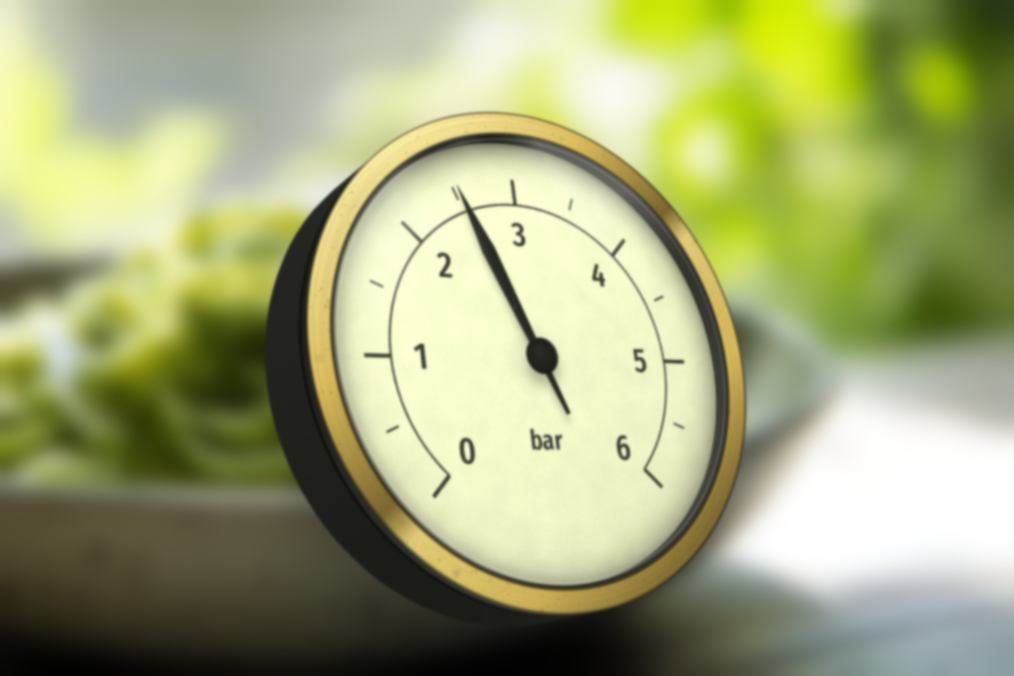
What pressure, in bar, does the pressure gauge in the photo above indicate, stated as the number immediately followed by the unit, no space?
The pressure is 2.5bar
